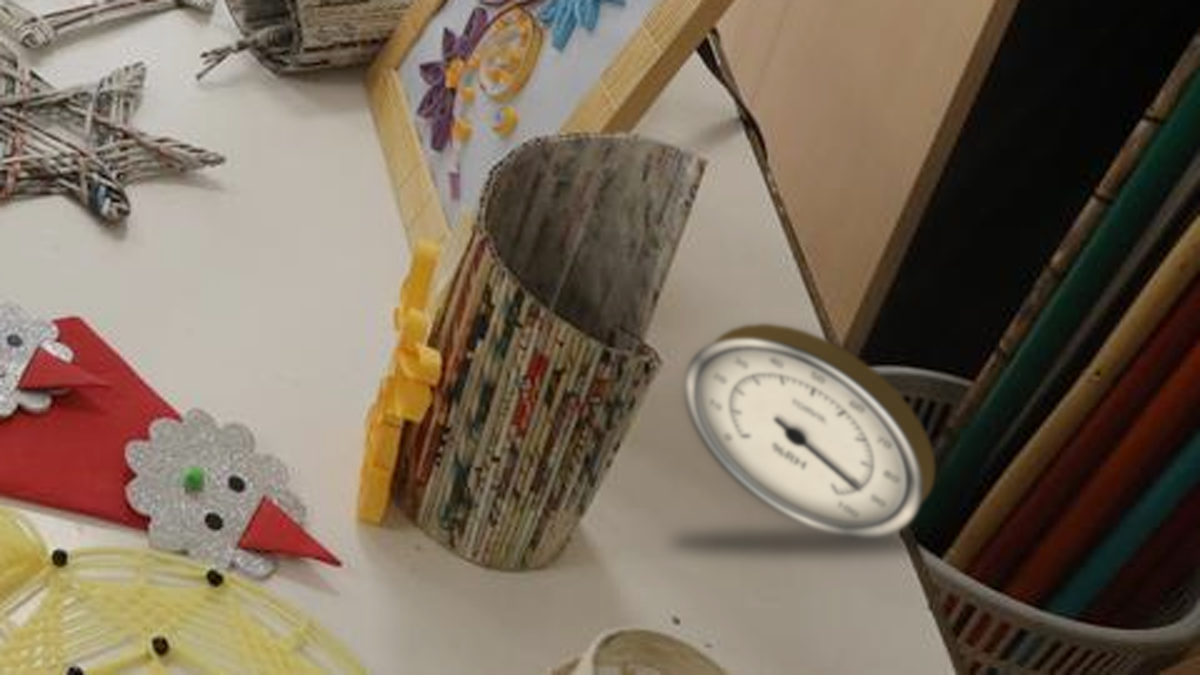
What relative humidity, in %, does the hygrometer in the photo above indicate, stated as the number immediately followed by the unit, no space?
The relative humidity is 90%
